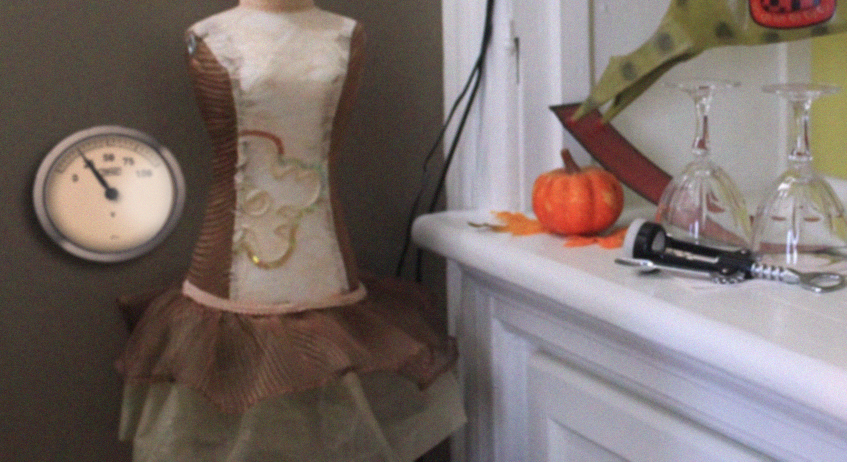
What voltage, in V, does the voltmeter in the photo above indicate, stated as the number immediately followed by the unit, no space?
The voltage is 25V
